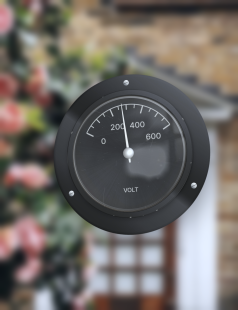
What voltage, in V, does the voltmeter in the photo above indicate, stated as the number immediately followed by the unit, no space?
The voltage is 275V
